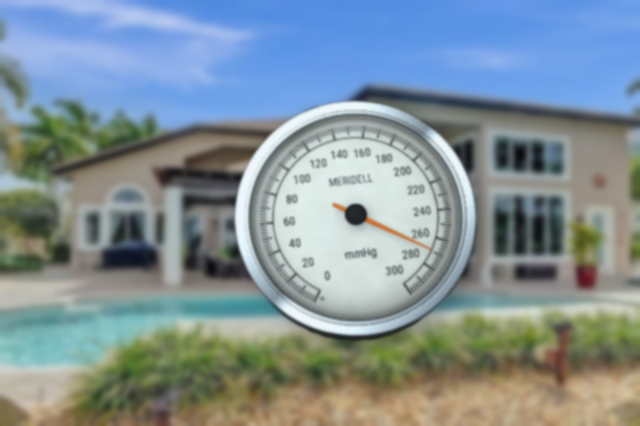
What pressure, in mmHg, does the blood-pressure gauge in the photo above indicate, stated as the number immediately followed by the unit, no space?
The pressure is 270mmHg
